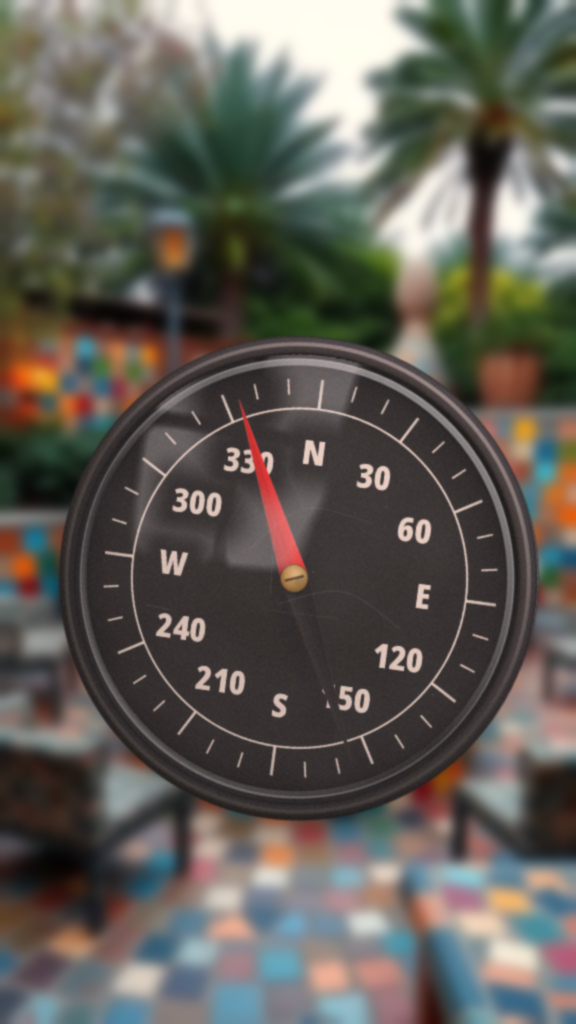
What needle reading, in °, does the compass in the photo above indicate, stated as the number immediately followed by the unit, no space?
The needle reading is 335°
